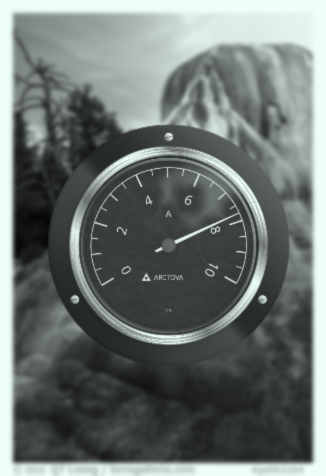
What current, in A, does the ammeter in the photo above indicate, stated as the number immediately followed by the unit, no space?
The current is 7.75A
